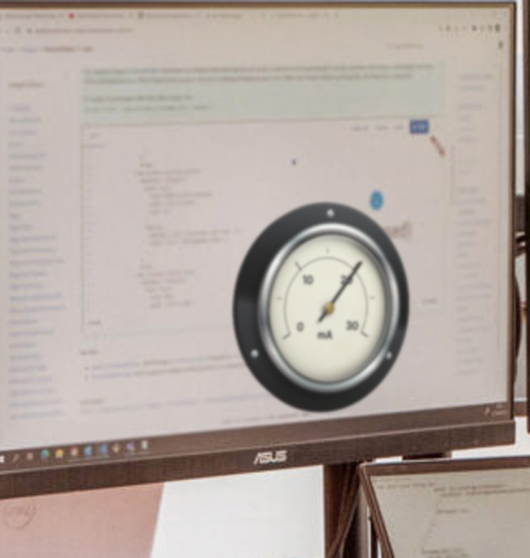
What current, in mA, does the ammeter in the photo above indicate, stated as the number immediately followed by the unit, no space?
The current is 20mA
